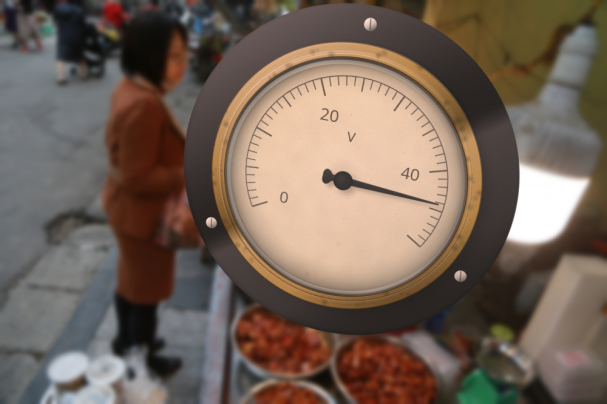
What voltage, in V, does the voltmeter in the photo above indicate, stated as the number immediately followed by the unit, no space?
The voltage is 44V
